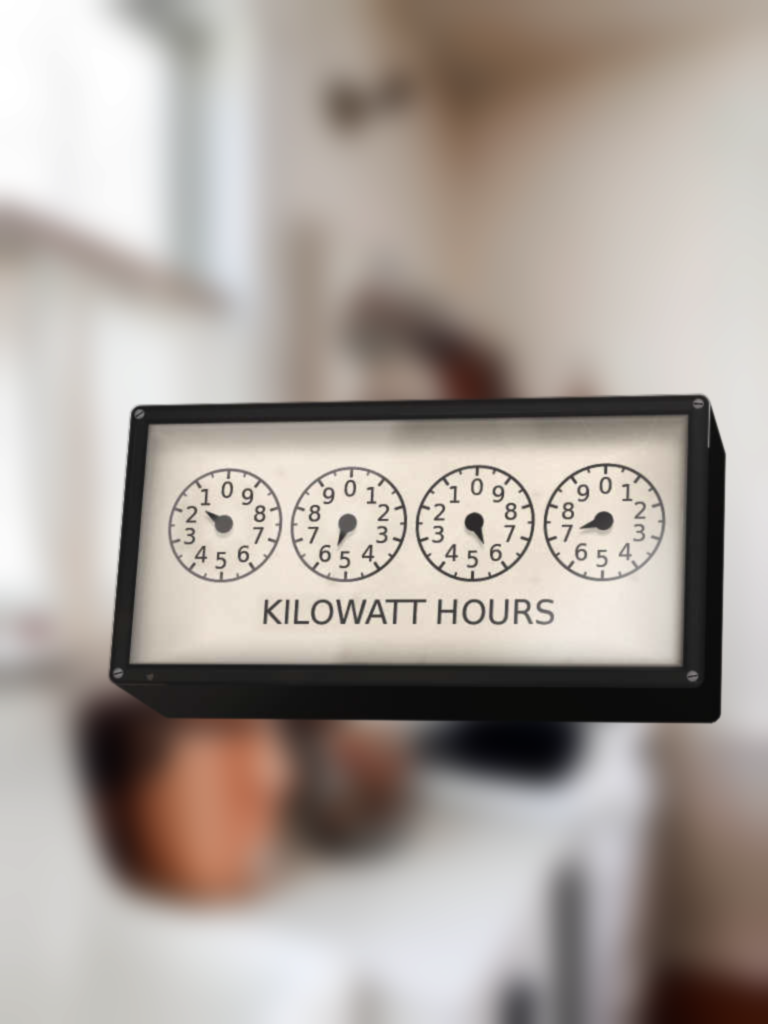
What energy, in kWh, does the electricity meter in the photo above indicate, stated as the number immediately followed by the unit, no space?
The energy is 1557kWh
